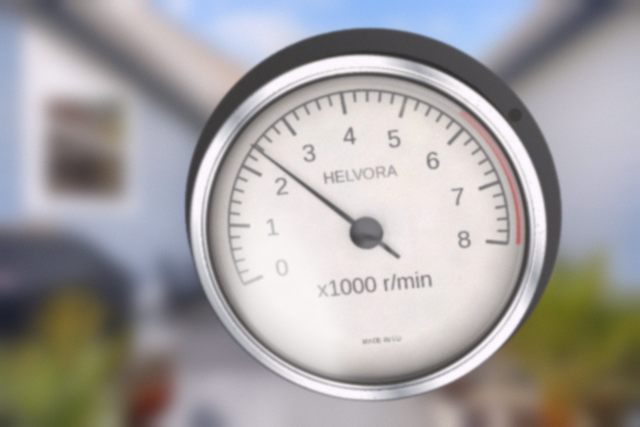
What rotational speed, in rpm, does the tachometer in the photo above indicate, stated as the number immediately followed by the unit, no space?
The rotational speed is 2400rpm
